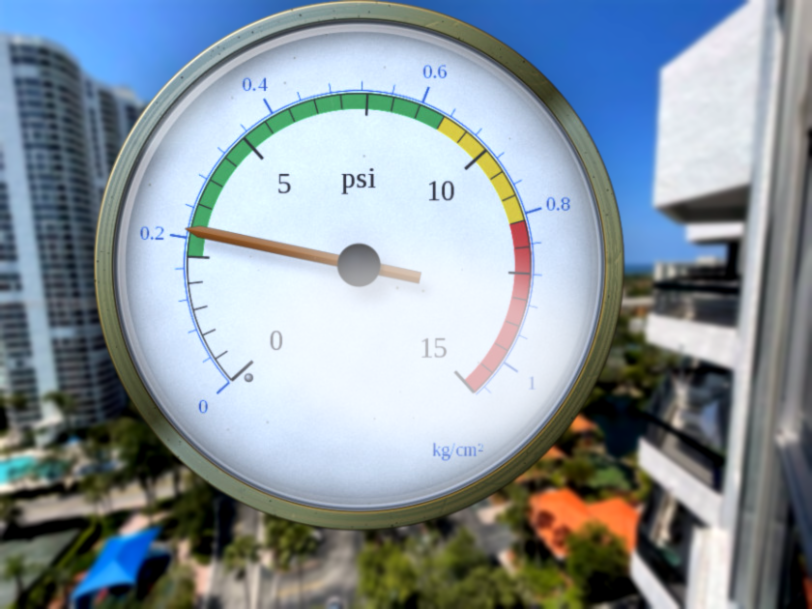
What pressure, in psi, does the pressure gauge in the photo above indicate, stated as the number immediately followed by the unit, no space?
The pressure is 3psi
